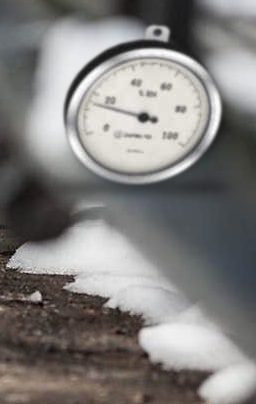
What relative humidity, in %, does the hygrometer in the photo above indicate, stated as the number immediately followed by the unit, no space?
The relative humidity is 16%
